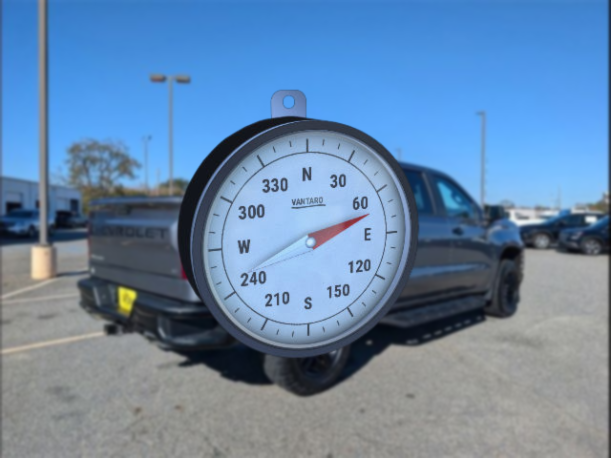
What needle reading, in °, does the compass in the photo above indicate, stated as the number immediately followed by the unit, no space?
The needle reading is 70°
